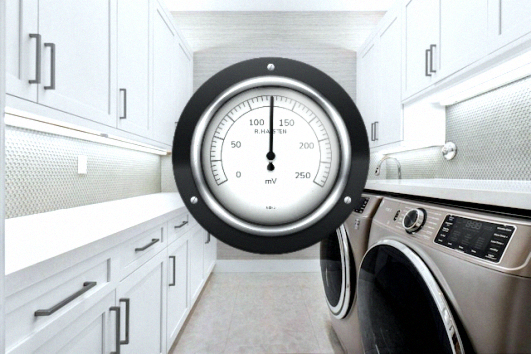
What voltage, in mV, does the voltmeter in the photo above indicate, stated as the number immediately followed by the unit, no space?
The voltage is 125mV
